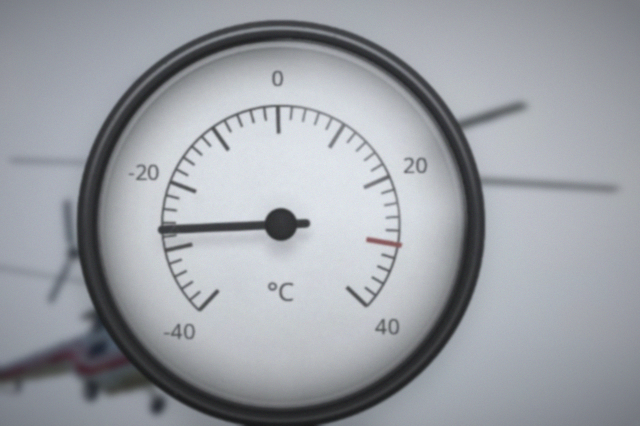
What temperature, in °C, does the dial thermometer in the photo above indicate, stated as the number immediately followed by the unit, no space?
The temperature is -27°C
